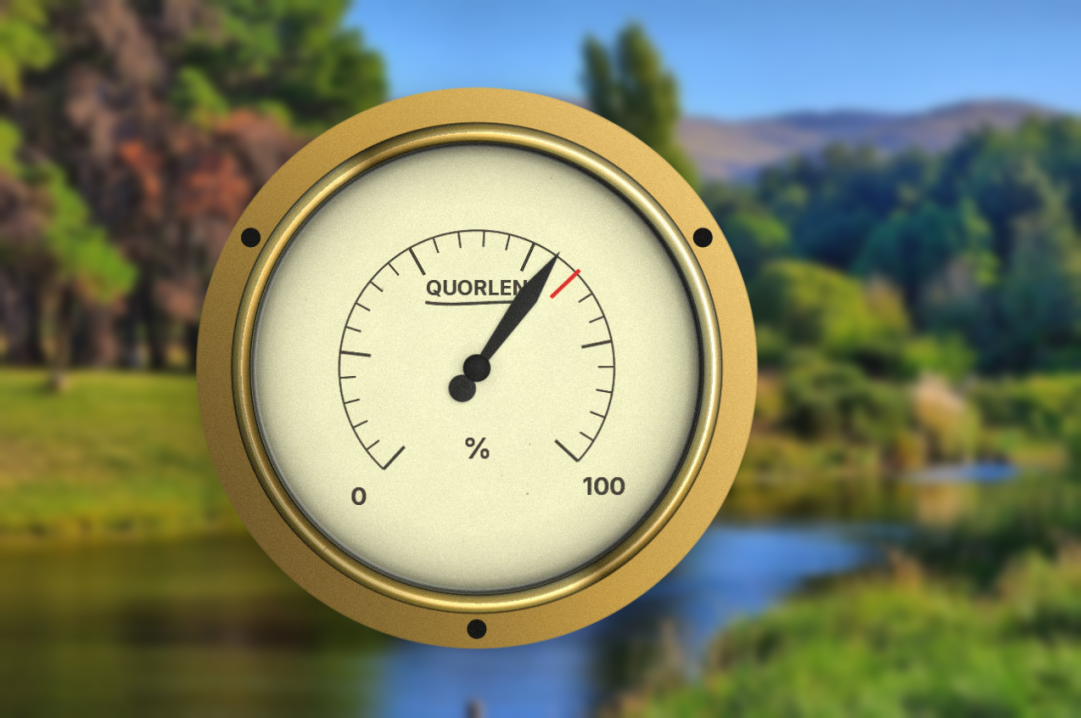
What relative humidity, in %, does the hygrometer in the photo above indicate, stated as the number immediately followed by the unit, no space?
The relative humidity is 64%
